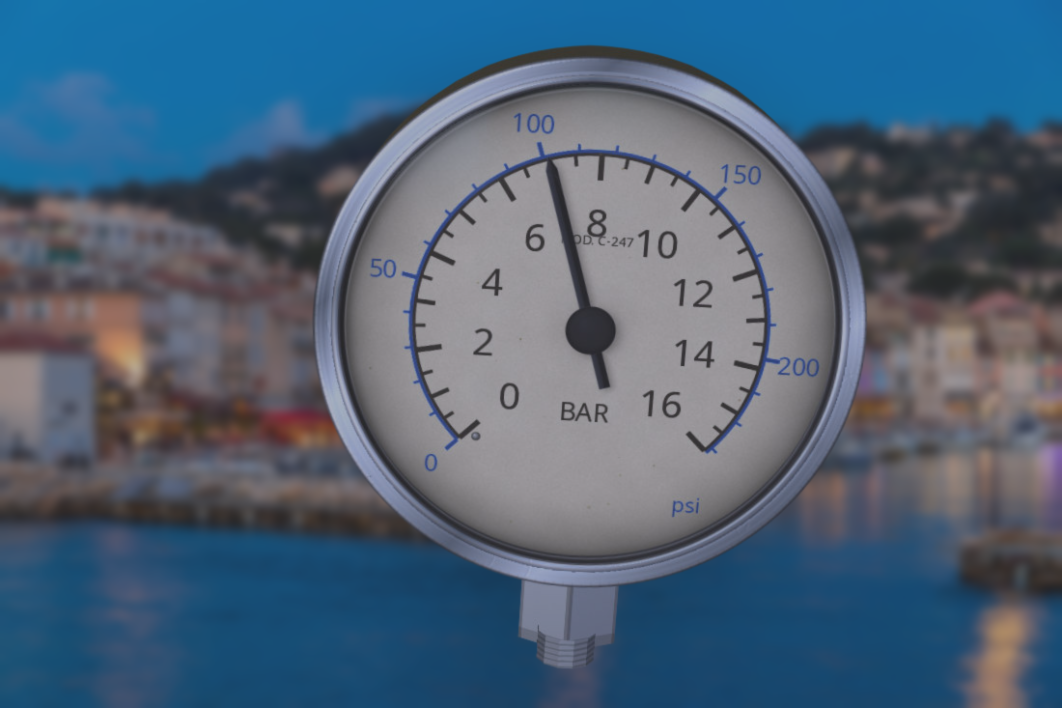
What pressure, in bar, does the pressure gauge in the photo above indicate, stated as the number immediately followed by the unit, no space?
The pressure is 7bar
